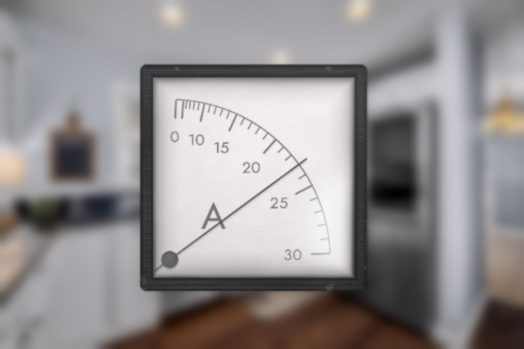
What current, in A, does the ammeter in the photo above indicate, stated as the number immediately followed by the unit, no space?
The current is 23A
